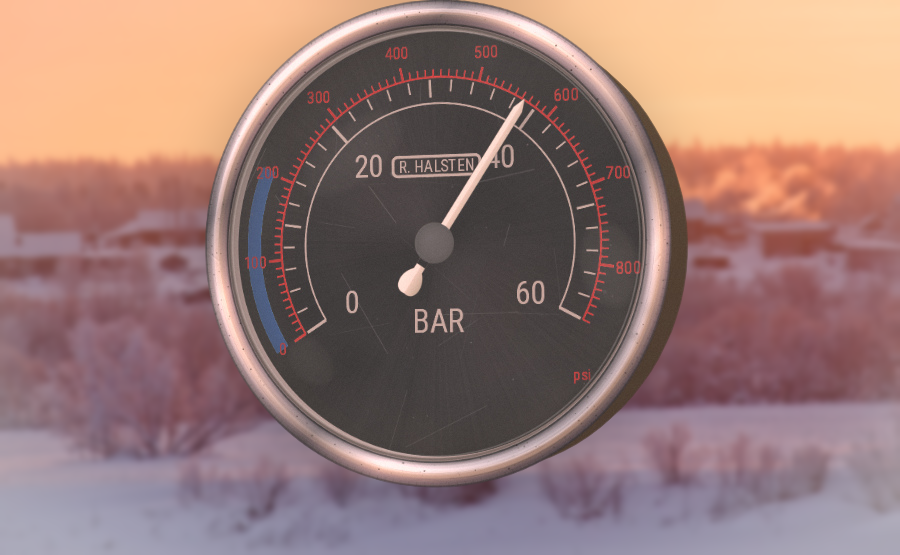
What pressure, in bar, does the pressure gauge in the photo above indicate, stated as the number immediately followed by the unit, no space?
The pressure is 39bar
